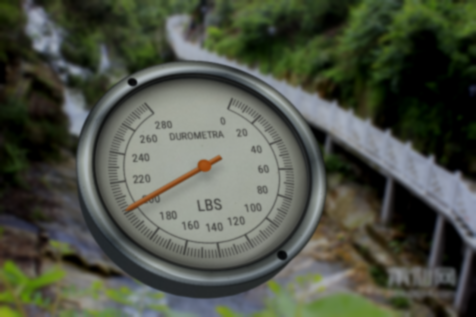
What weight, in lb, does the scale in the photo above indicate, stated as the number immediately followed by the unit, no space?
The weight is 200lb
